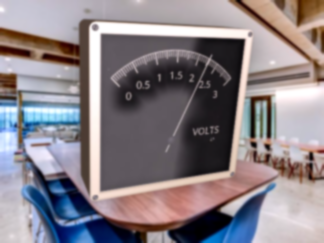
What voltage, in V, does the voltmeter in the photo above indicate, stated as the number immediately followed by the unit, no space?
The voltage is 2.25V
